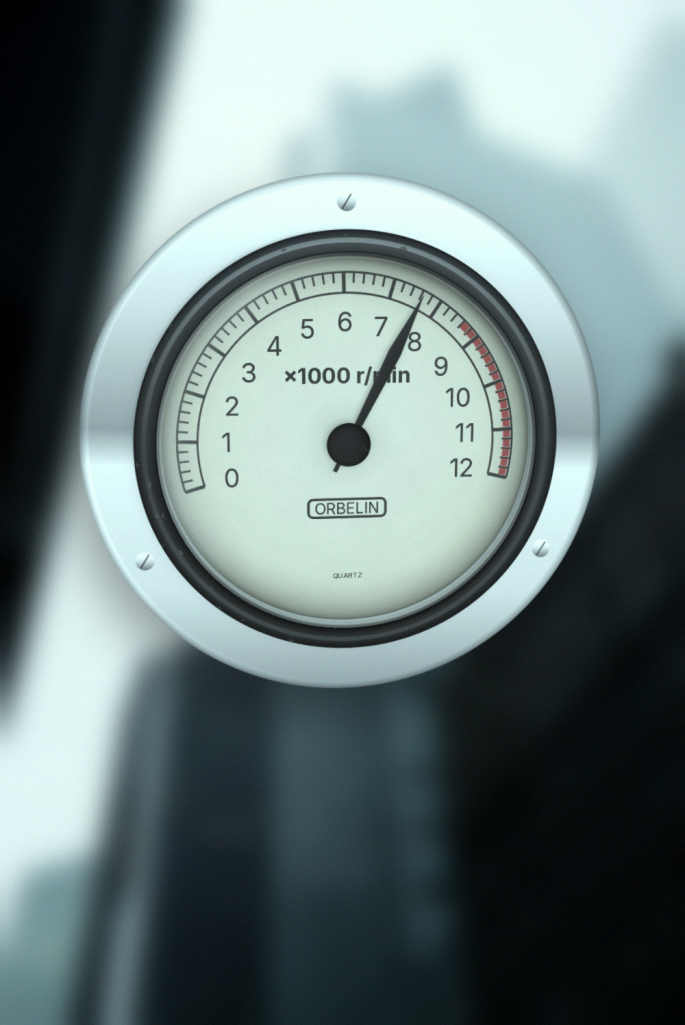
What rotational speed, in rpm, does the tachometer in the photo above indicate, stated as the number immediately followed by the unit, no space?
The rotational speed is 7600rpm
